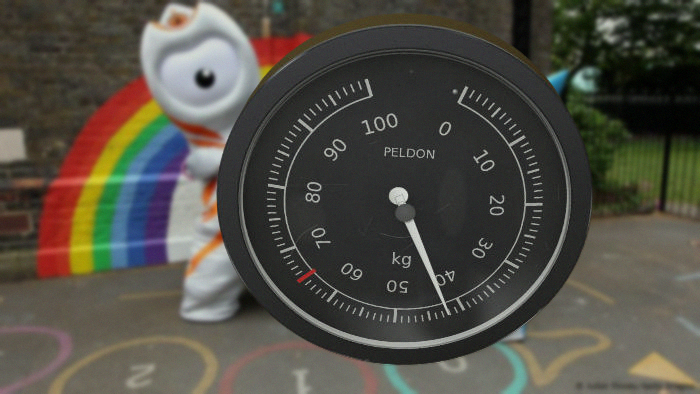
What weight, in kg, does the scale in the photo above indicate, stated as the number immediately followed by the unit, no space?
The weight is 42kg
